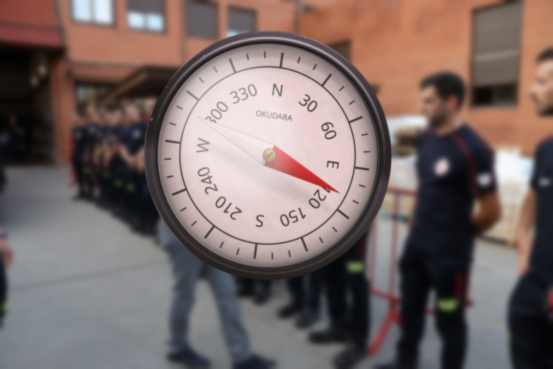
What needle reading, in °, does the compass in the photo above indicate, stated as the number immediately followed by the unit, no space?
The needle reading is 110°
